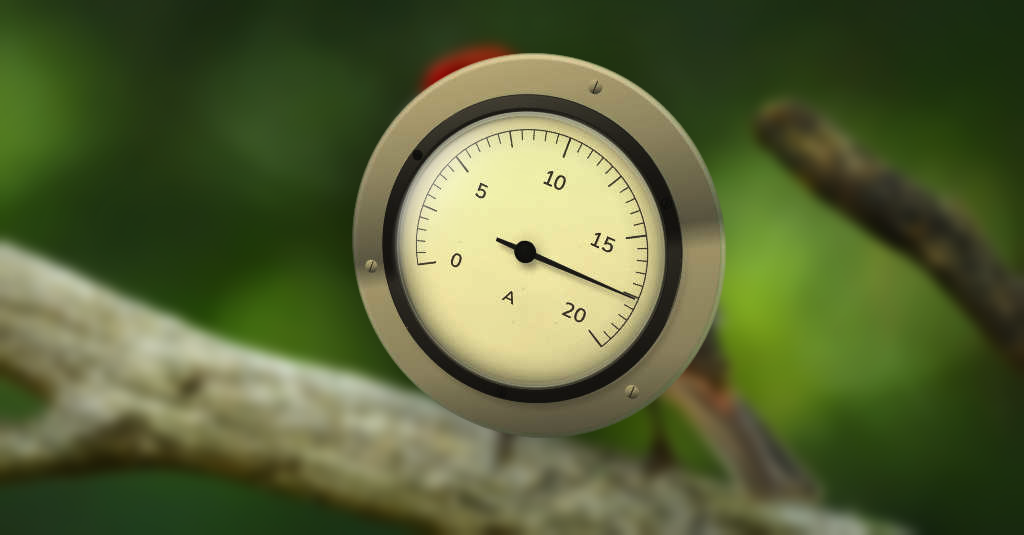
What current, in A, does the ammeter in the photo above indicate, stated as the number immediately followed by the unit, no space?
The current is 17.5A
